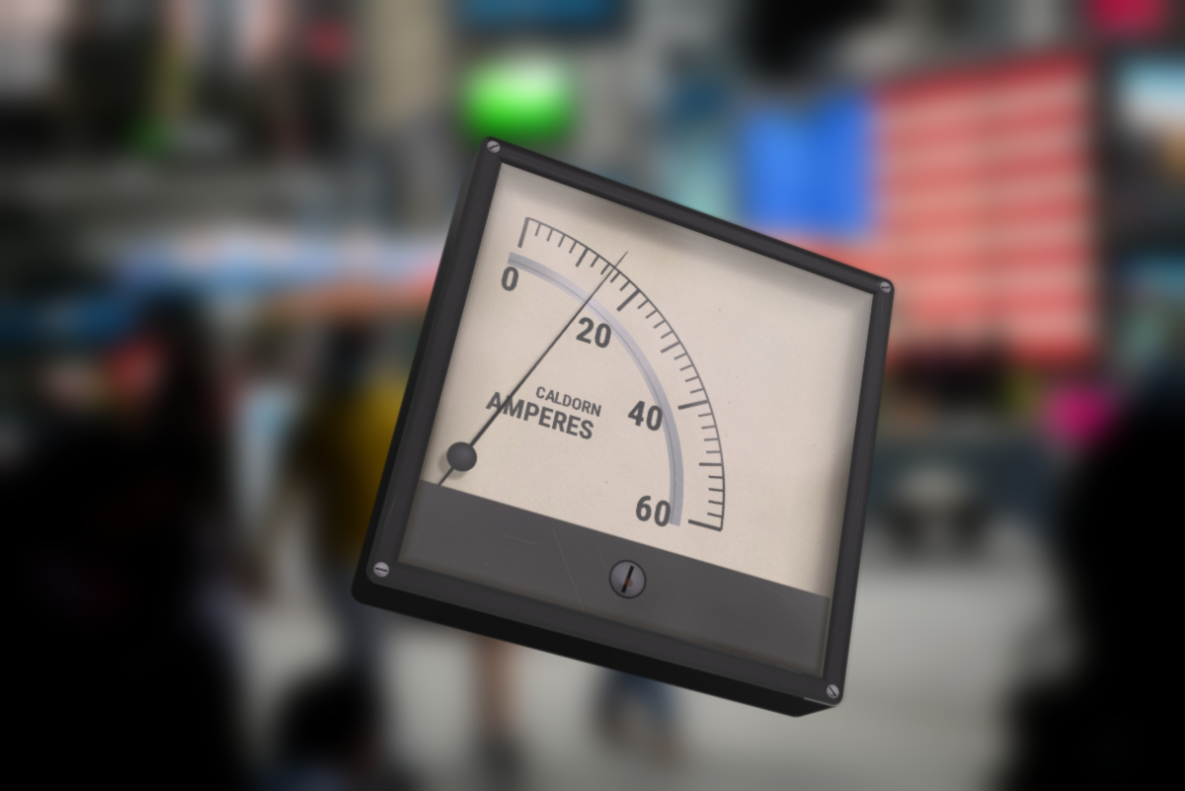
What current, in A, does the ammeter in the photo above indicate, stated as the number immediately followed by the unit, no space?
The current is 15A
